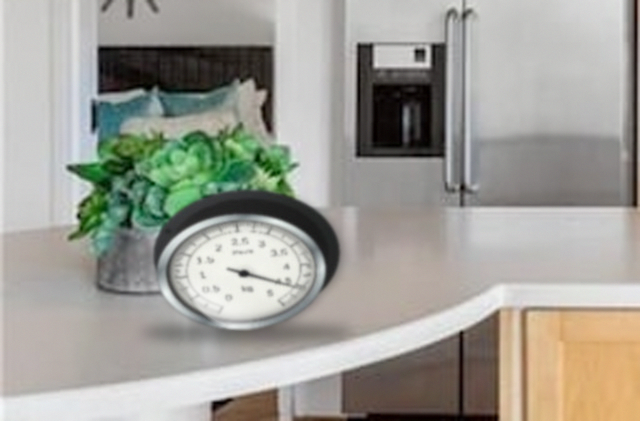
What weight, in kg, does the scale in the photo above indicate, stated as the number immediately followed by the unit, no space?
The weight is 4.5kg
